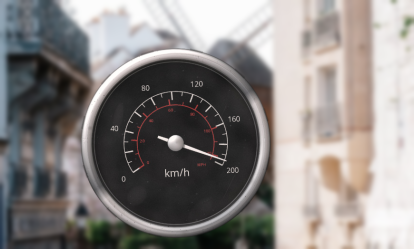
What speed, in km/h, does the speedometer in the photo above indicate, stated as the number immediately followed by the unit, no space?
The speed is 195km/h
